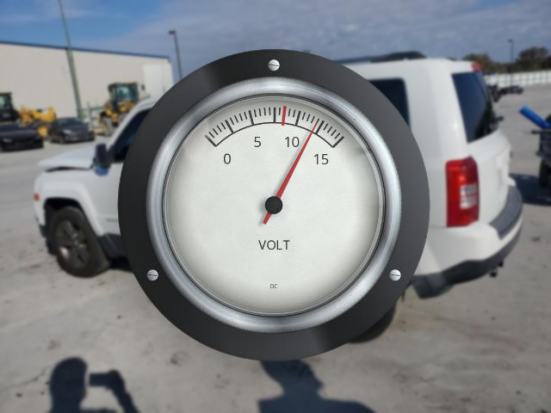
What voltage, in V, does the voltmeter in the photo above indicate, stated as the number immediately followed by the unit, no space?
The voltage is 12V
